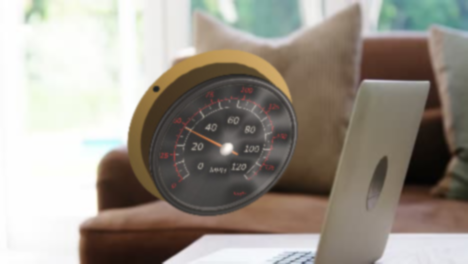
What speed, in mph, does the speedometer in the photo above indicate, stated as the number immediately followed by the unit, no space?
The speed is 30mph
